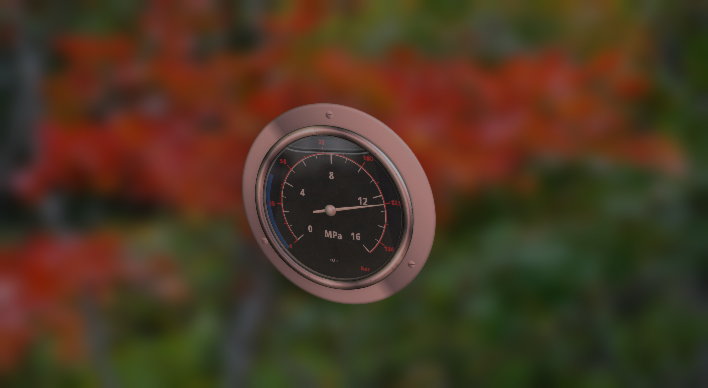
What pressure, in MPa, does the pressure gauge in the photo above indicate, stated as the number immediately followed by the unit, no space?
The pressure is 12.5MPa
